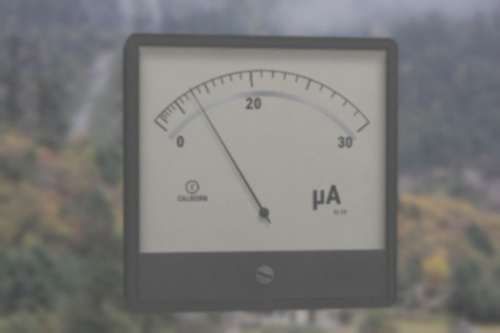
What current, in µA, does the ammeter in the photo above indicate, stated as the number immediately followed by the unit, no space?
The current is 13µA
